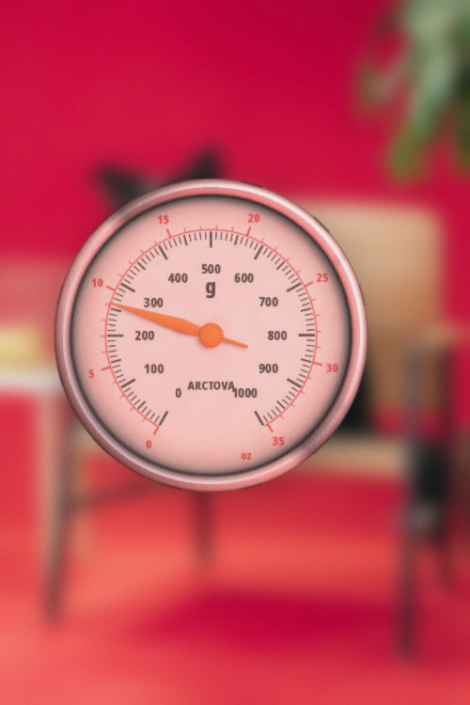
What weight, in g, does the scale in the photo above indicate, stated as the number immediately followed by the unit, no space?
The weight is 260g
